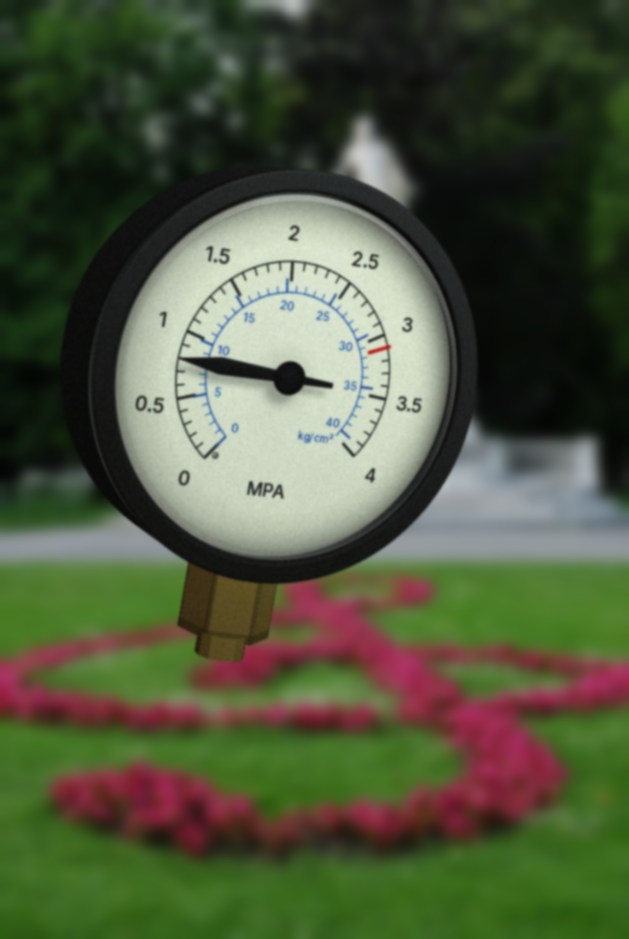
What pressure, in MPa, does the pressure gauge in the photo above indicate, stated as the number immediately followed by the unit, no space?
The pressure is 0.8MPa
